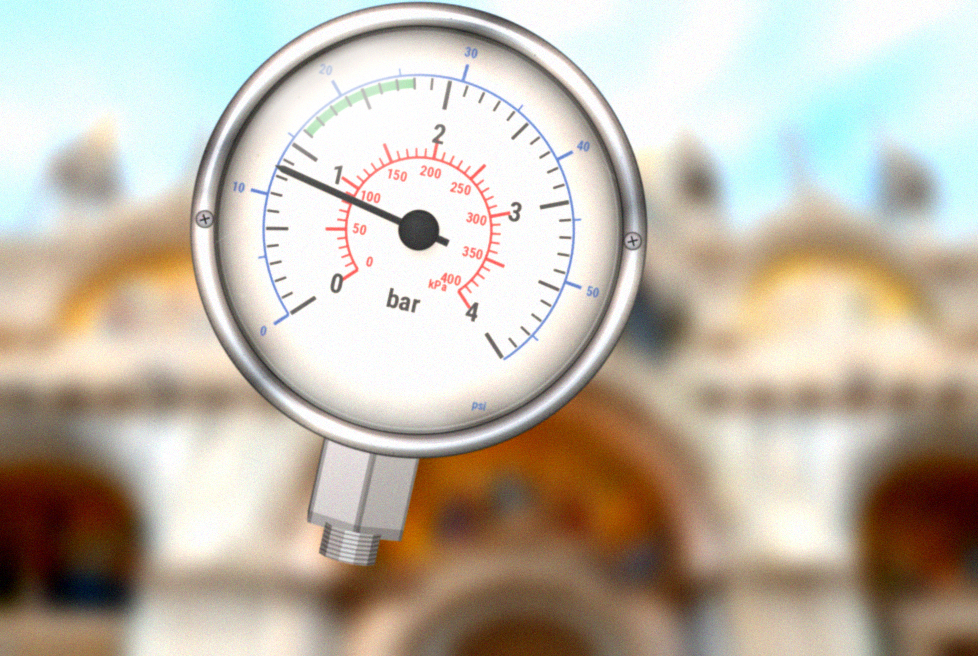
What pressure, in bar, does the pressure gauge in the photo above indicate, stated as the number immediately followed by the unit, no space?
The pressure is 0.85bar
